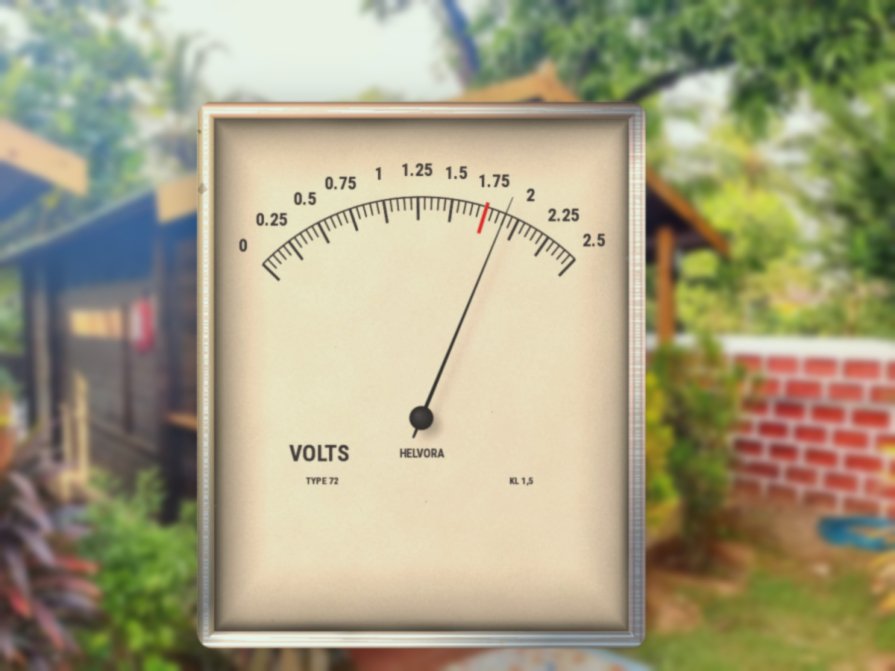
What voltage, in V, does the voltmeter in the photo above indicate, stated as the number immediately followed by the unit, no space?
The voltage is 1.9V
